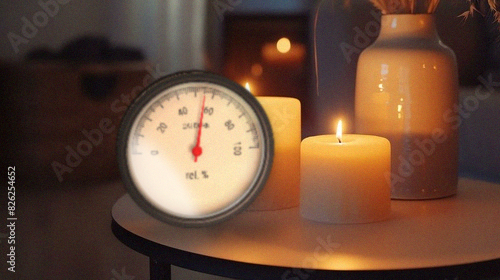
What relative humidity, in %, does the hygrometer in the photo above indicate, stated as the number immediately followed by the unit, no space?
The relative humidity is 55%
